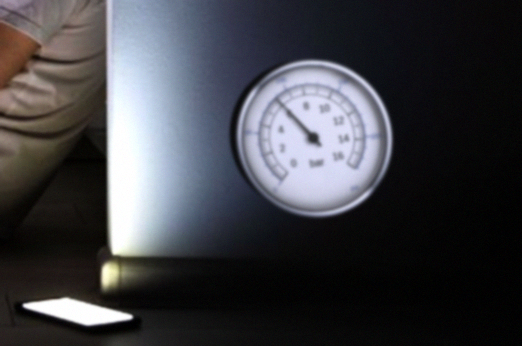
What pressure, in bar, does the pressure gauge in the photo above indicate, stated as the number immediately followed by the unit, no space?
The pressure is 6bar
